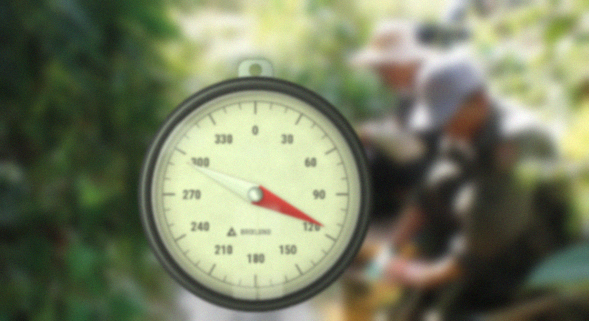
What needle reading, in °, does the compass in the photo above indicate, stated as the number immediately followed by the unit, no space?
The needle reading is 115°
